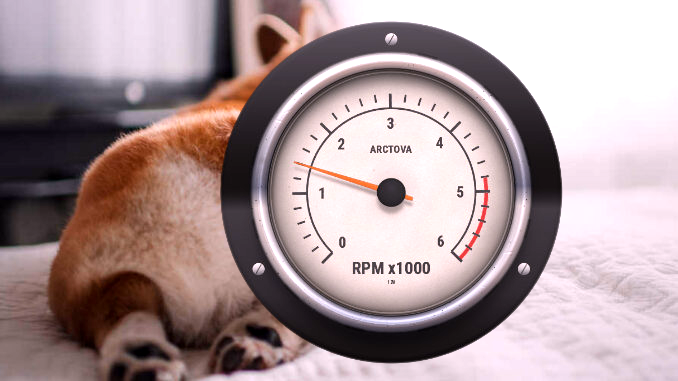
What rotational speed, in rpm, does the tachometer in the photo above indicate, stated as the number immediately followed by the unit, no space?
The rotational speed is 1400rpm
